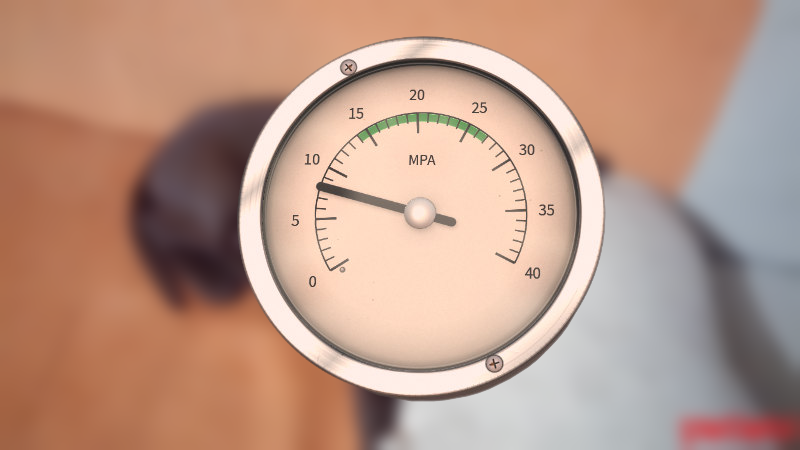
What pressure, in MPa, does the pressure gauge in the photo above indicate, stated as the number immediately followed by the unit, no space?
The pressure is 8MPa
